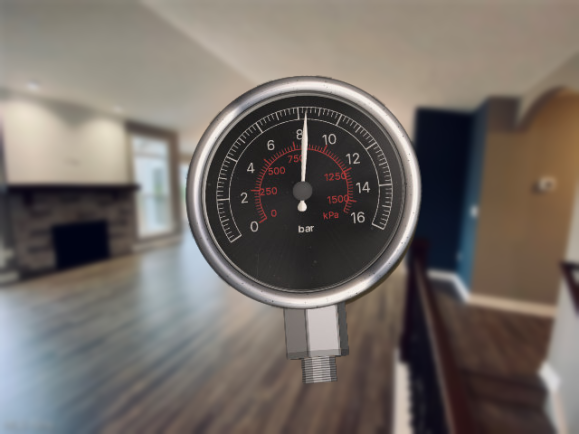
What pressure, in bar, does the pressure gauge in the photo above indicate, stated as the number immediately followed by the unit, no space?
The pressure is 8.4bar
